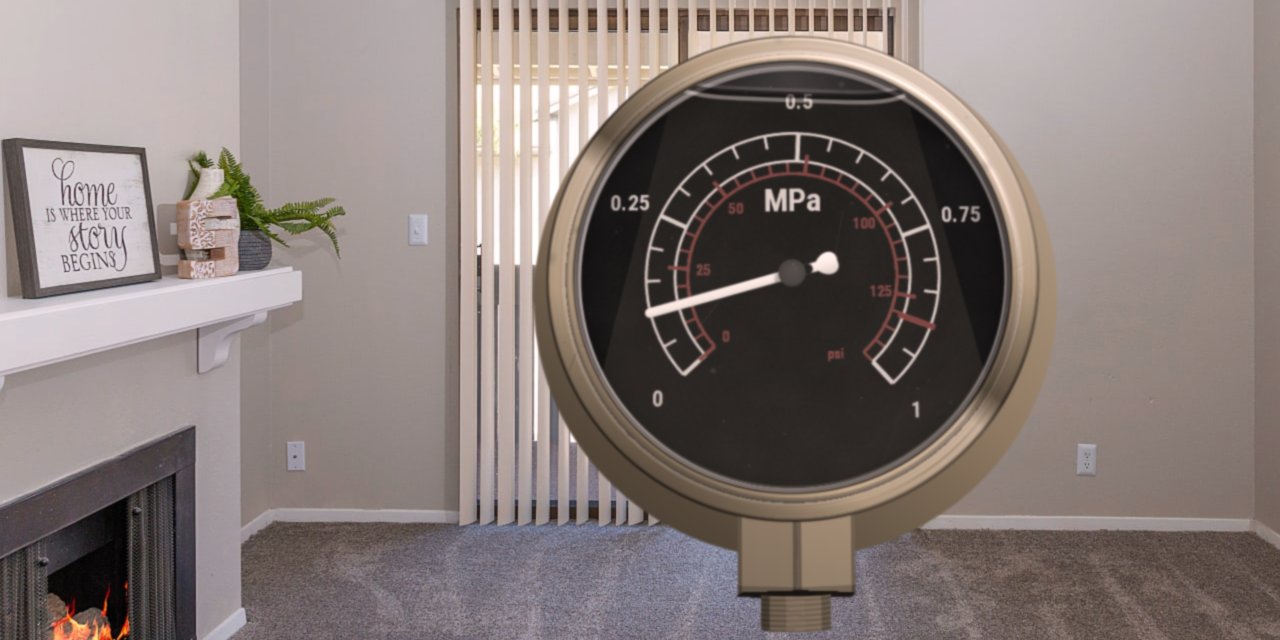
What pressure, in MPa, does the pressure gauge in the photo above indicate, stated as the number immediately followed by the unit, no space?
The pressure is 0.1MPa
